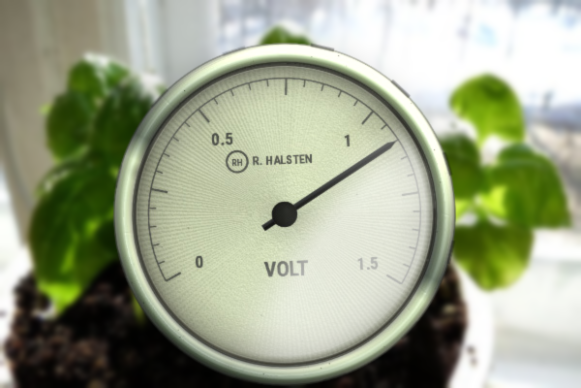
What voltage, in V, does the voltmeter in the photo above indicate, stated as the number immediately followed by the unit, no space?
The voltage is 1.1V
